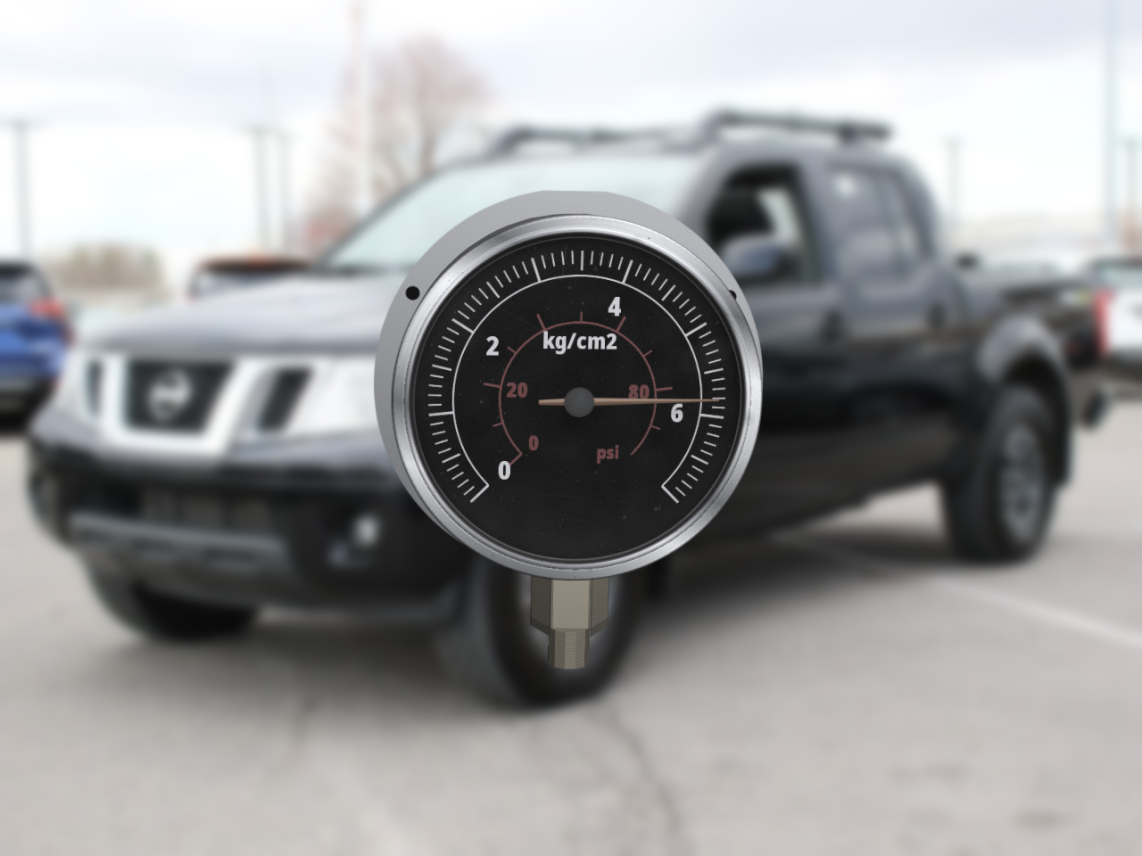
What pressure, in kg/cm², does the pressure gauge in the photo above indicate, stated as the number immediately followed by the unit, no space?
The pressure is 5.8kg/cm²
